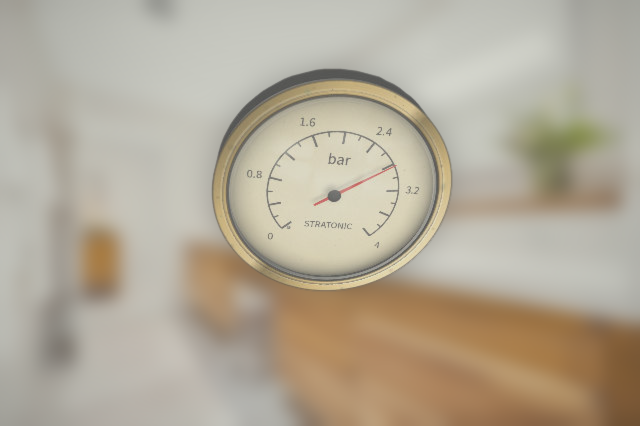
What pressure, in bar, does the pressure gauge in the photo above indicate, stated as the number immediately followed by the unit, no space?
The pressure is 2.8bar
